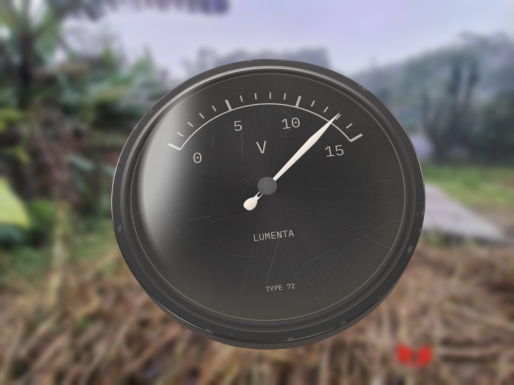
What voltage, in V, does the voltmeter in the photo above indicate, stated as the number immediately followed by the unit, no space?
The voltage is 13V
